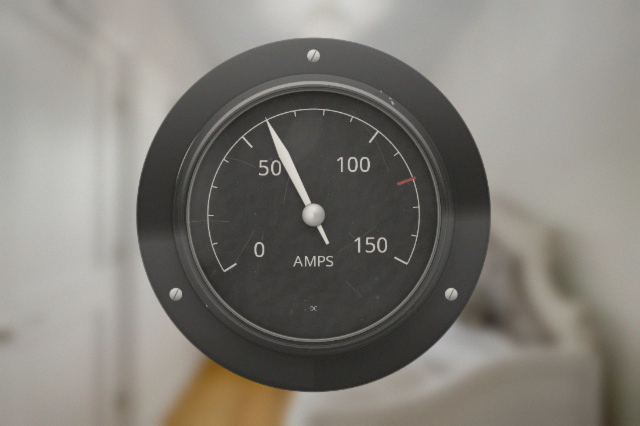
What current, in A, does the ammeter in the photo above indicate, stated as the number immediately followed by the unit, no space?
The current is 60A
